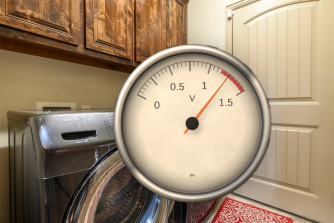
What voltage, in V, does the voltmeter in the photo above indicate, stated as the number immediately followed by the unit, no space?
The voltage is 1.25V
